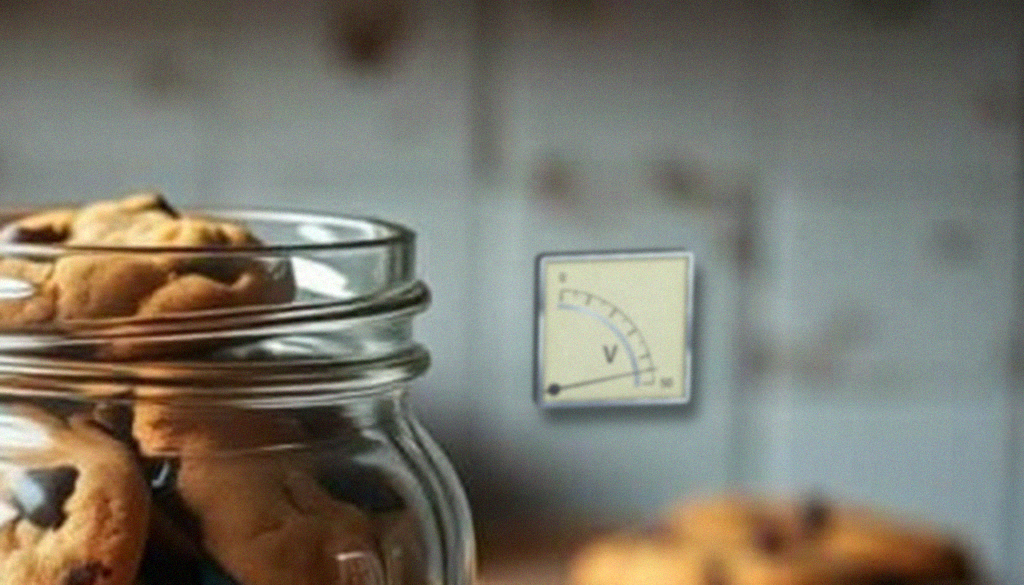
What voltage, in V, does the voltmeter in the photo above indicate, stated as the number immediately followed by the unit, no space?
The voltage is 45V
